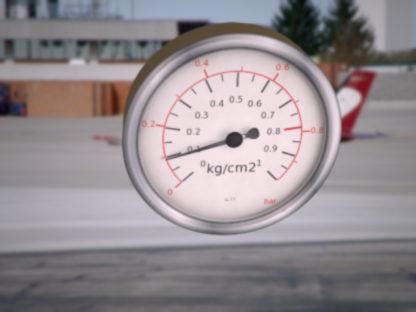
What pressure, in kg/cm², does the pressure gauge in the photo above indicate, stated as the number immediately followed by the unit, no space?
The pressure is 0.1kg/cm²
